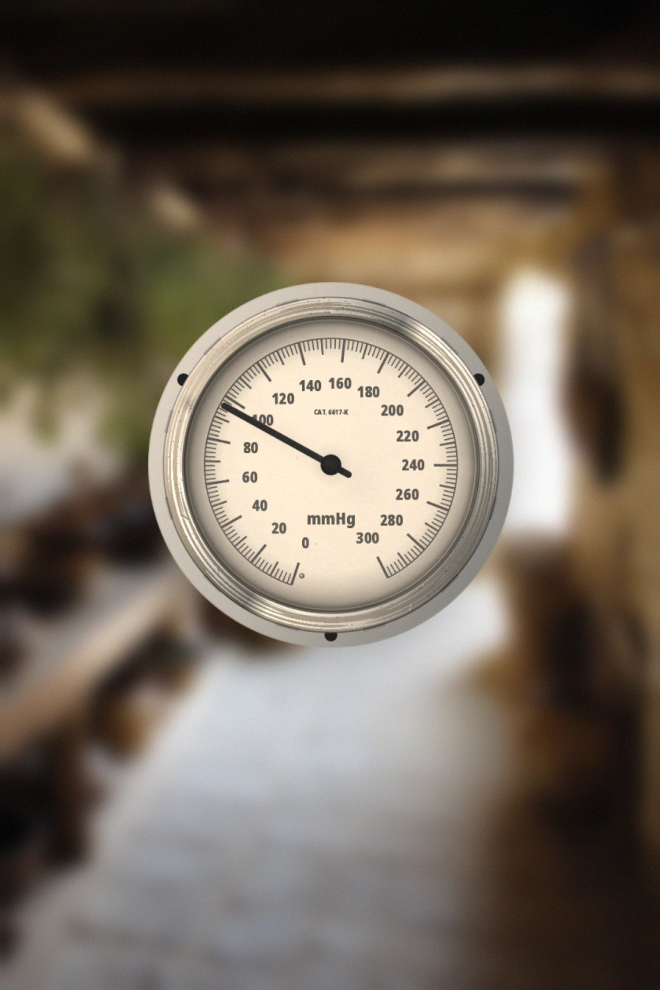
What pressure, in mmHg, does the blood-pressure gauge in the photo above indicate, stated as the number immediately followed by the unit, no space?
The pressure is 96mmHg
